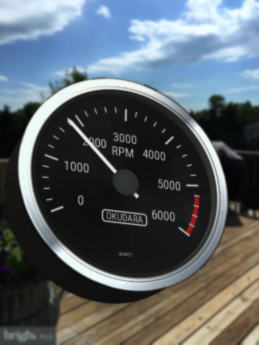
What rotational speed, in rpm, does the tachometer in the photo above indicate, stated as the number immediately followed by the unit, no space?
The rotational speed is 1800rpm
